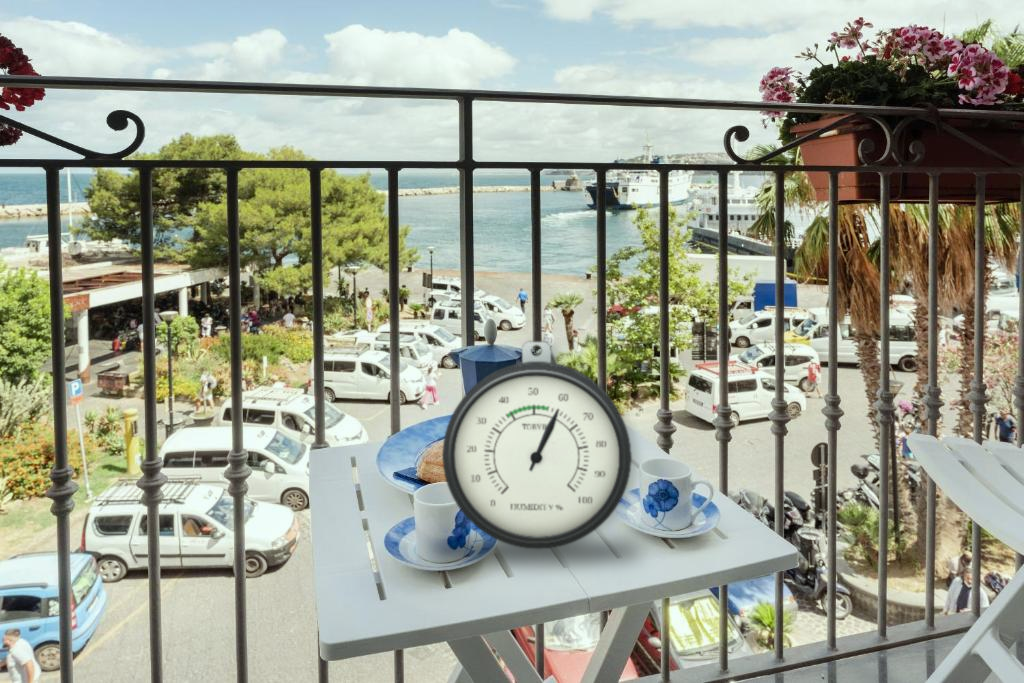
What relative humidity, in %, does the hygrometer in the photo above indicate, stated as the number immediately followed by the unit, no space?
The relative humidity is 60%
